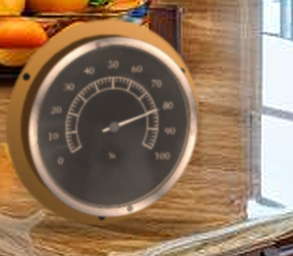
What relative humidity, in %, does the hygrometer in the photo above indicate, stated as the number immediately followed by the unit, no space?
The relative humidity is 80%
